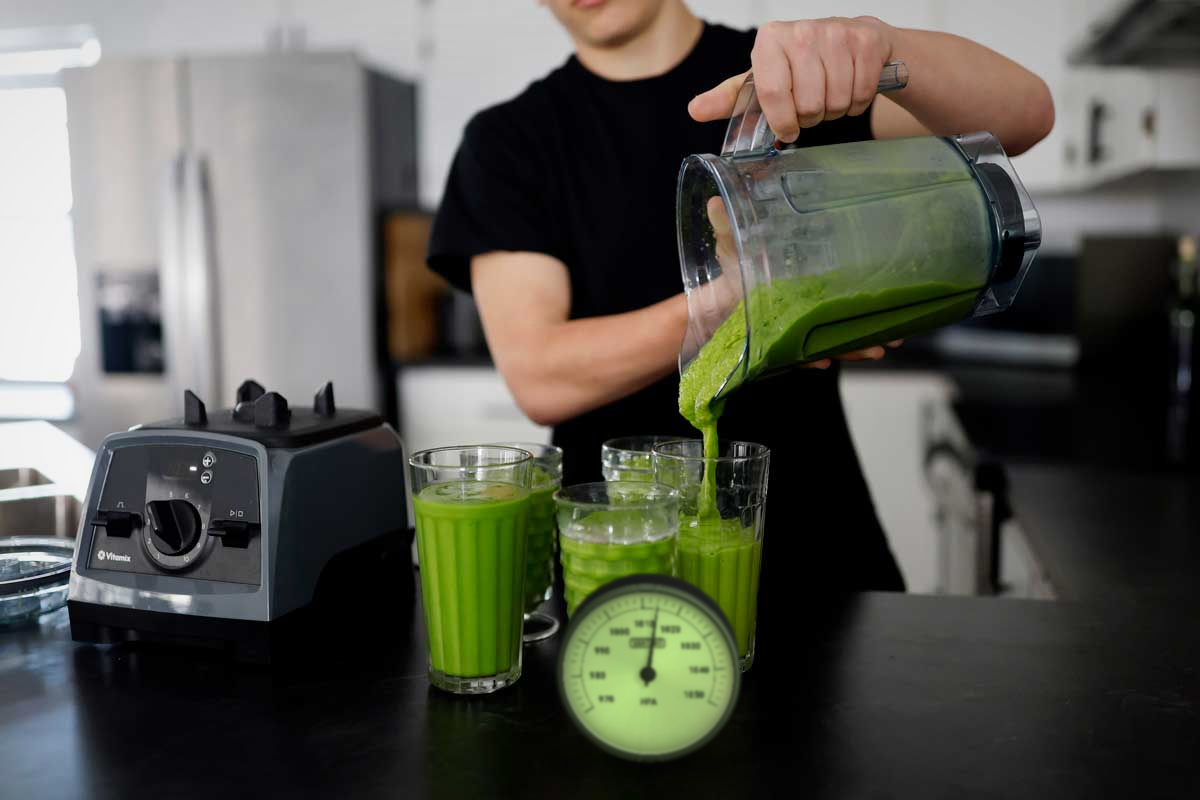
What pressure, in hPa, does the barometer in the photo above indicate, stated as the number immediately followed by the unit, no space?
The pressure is 1014hPa
